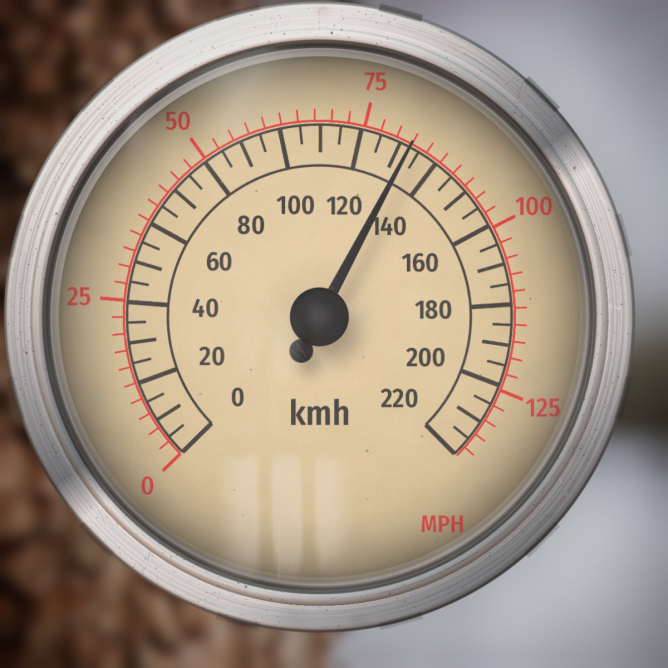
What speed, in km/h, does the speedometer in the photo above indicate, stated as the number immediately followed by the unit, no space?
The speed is 132.5km/h
